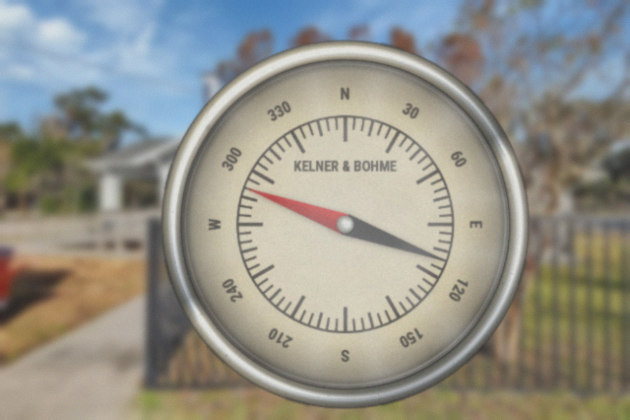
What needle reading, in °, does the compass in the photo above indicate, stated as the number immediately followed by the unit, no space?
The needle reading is 290°
